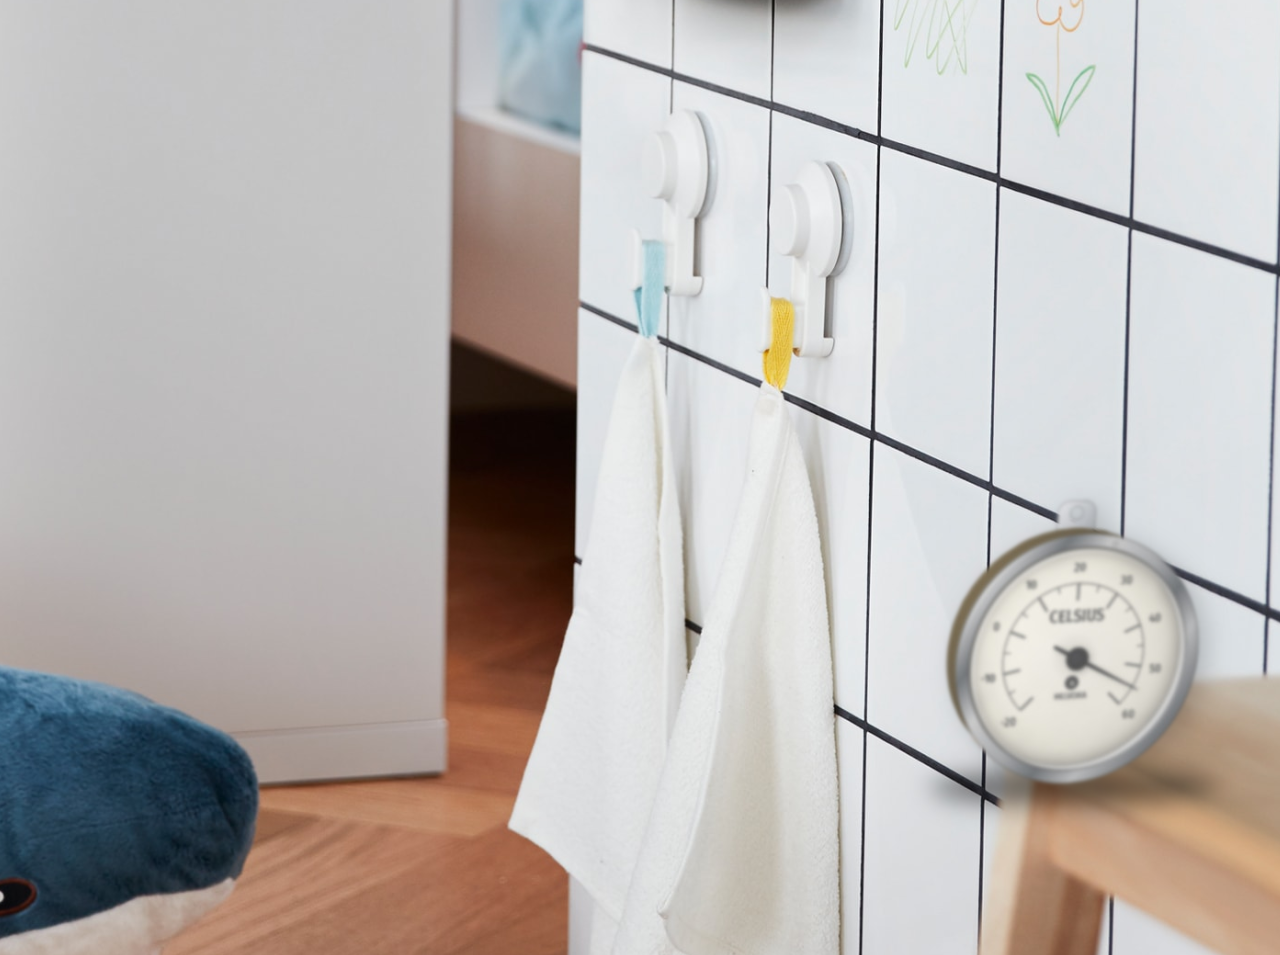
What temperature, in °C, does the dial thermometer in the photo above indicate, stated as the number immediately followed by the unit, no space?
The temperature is 55°C
